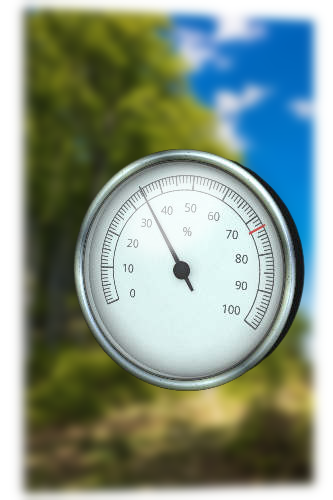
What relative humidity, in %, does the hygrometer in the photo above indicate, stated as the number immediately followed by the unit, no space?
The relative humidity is 35%
